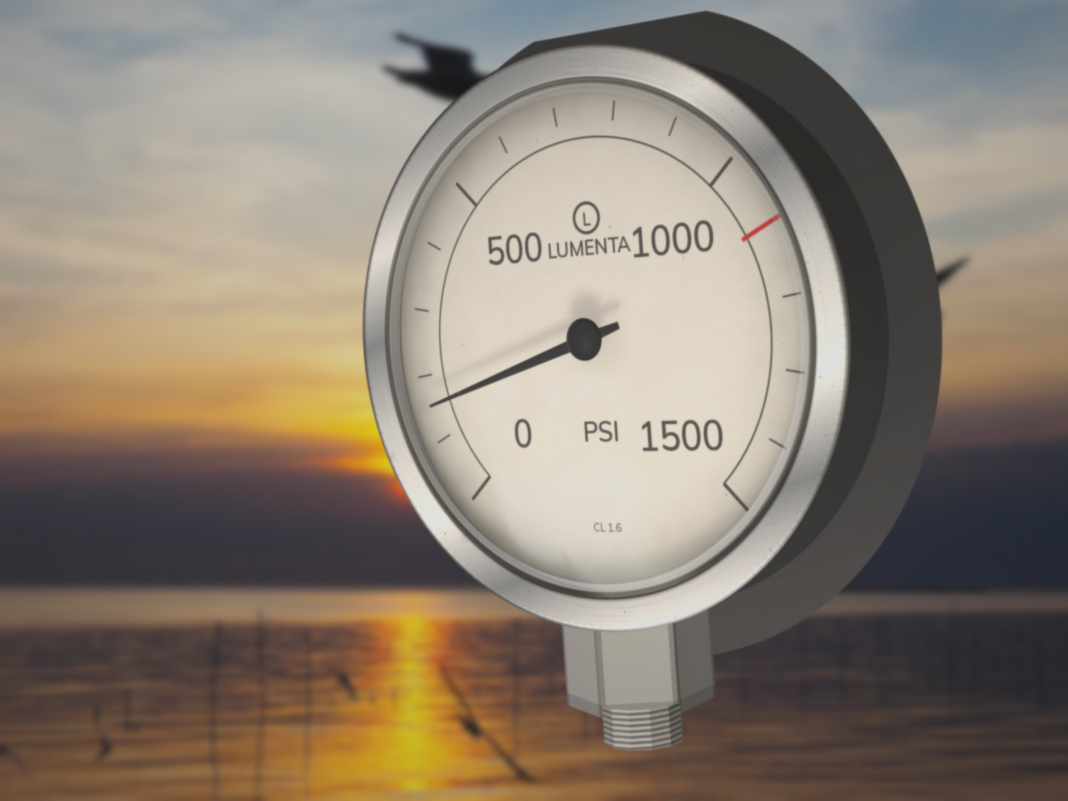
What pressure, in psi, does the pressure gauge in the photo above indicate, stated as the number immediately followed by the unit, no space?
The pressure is 150psi
